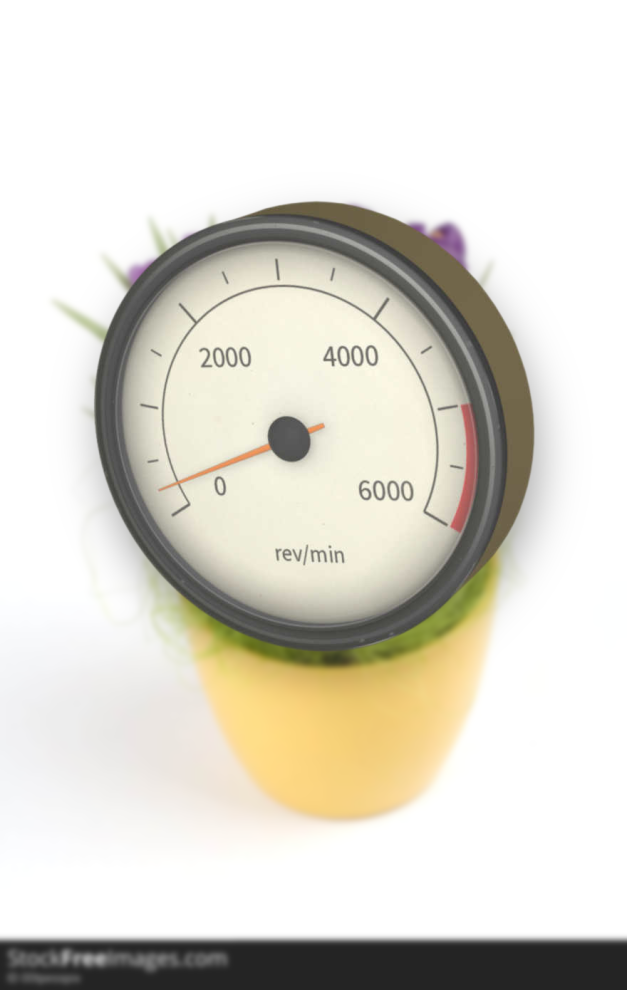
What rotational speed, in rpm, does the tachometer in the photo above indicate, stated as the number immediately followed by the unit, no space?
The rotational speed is 250rpm
